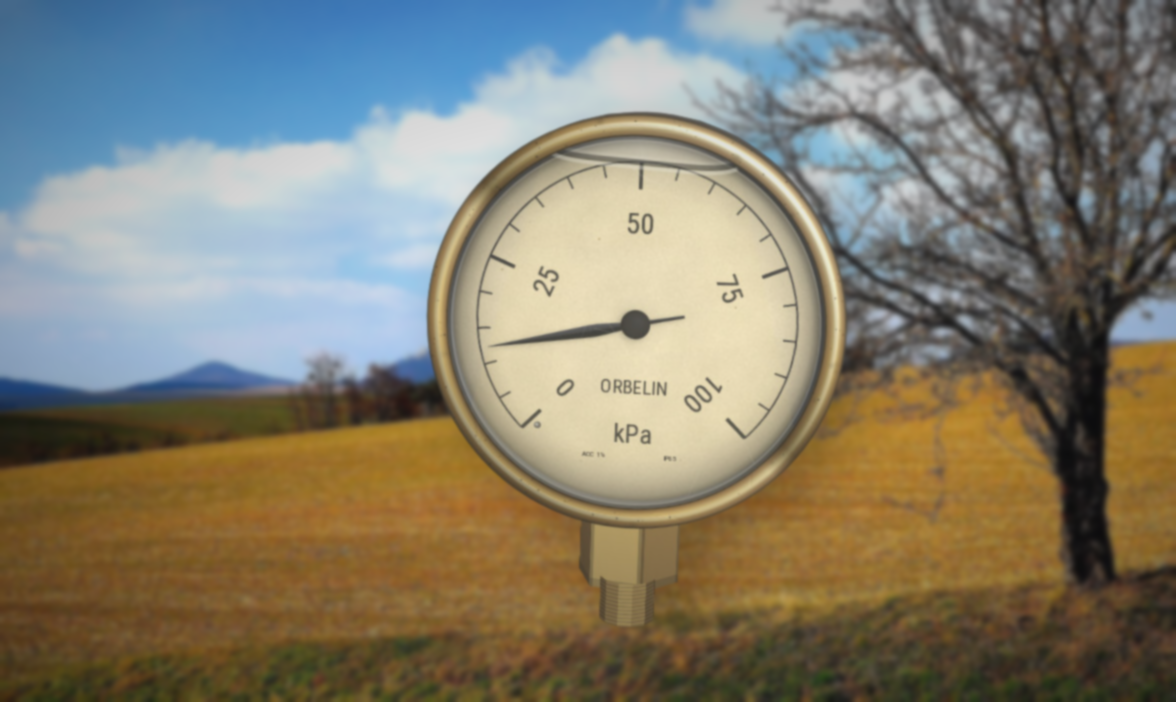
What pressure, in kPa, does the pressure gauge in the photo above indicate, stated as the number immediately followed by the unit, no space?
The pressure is 12.5kPa
